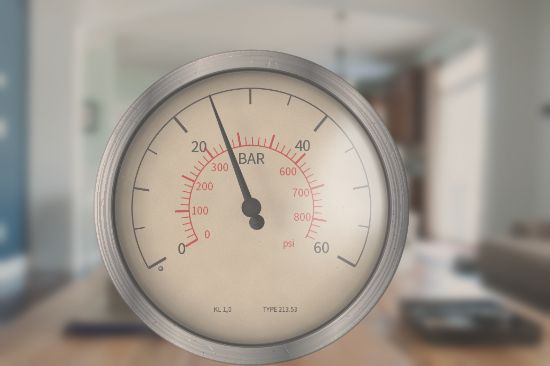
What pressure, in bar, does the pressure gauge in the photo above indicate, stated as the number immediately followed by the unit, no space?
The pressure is 25bar
